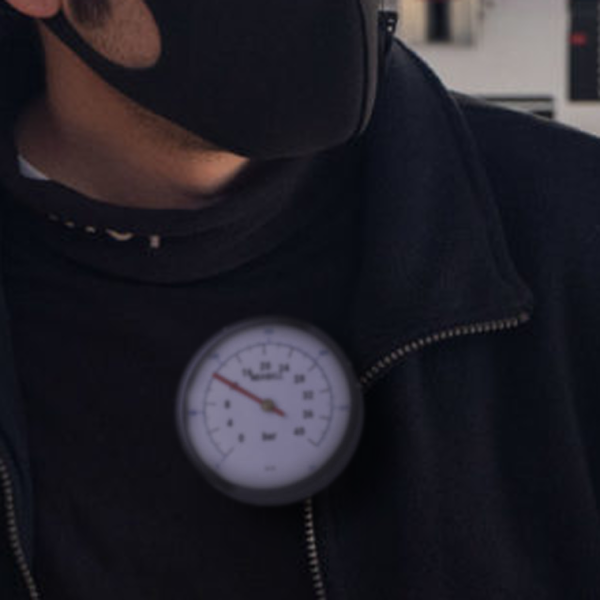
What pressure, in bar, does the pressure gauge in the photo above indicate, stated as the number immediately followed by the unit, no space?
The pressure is 12bar
